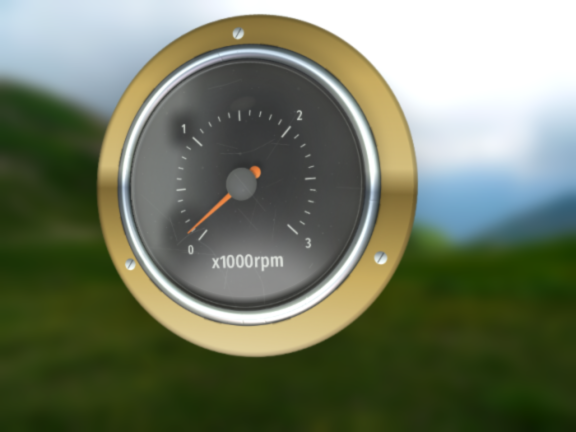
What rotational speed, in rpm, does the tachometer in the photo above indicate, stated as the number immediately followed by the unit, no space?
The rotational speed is 100rpm
